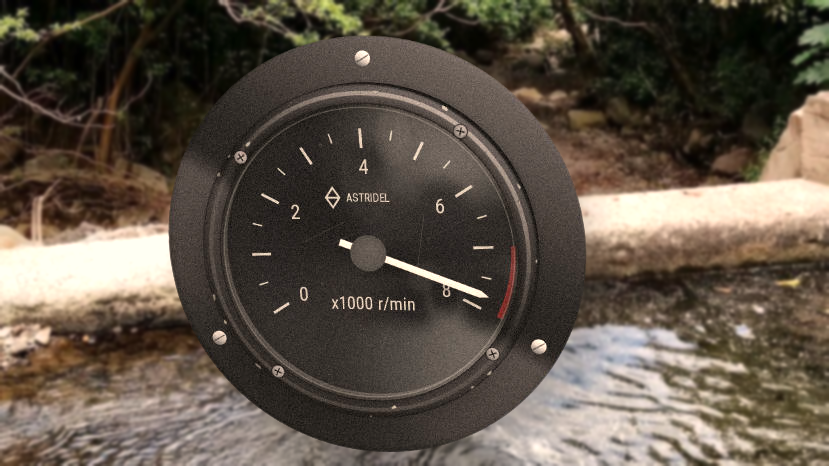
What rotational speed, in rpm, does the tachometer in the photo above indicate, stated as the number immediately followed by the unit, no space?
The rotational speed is 7750rpm
